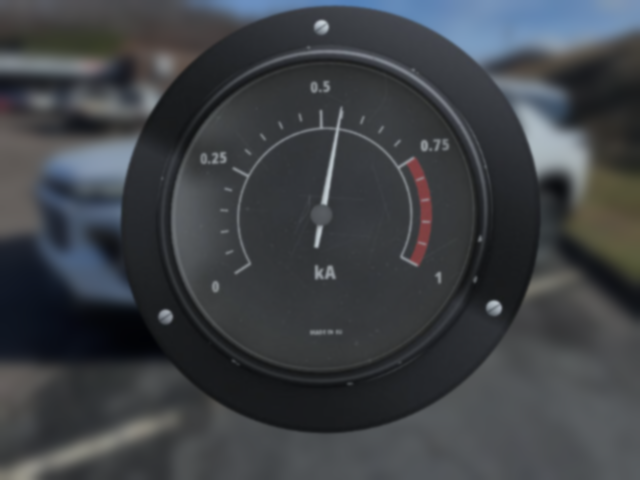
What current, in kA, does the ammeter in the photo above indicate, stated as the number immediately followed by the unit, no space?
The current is 0.55kA
